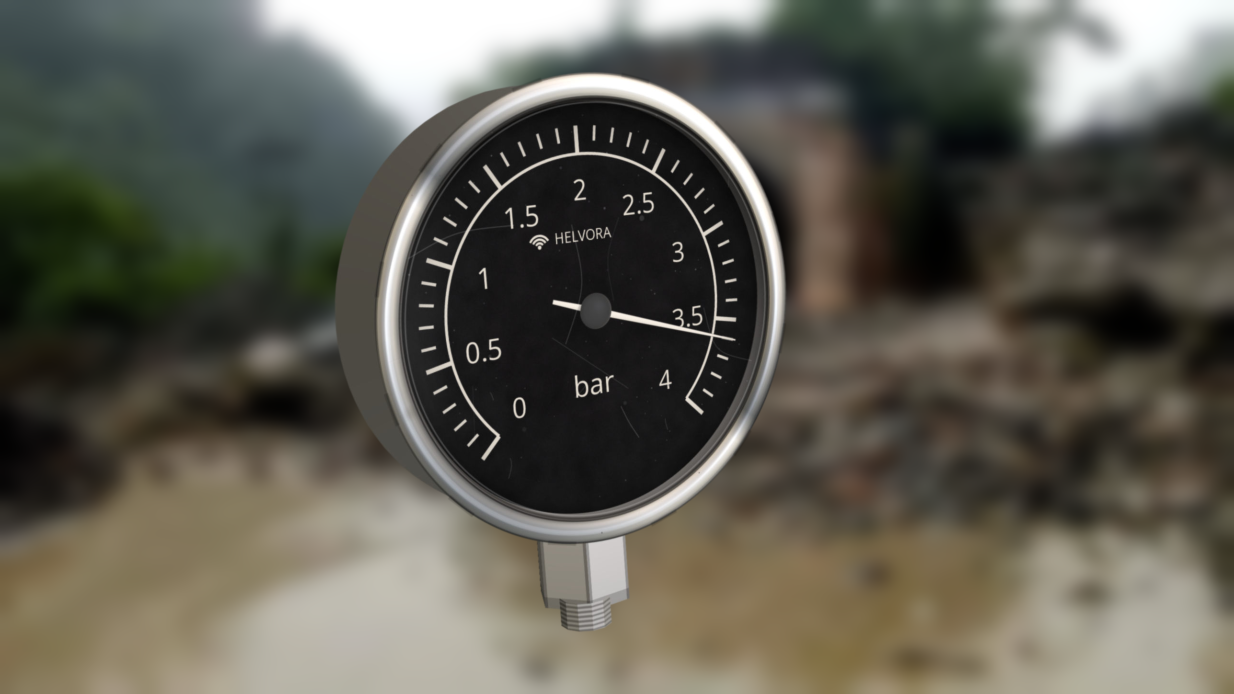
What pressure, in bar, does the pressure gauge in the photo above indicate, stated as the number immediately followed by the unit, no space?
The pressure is 3.6bar
